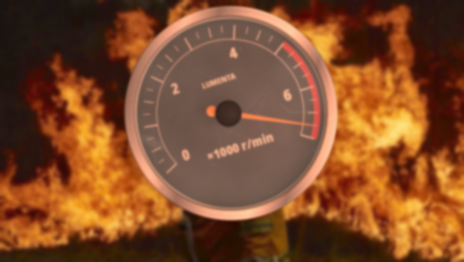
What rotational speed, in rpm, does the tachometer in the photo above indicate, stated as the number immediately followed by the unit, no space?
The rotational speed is 6750rpm
